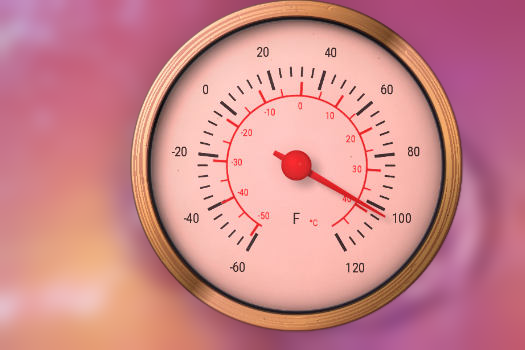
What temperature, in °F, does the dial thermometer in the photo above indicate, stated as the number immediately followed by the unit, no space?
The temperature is 102°F
